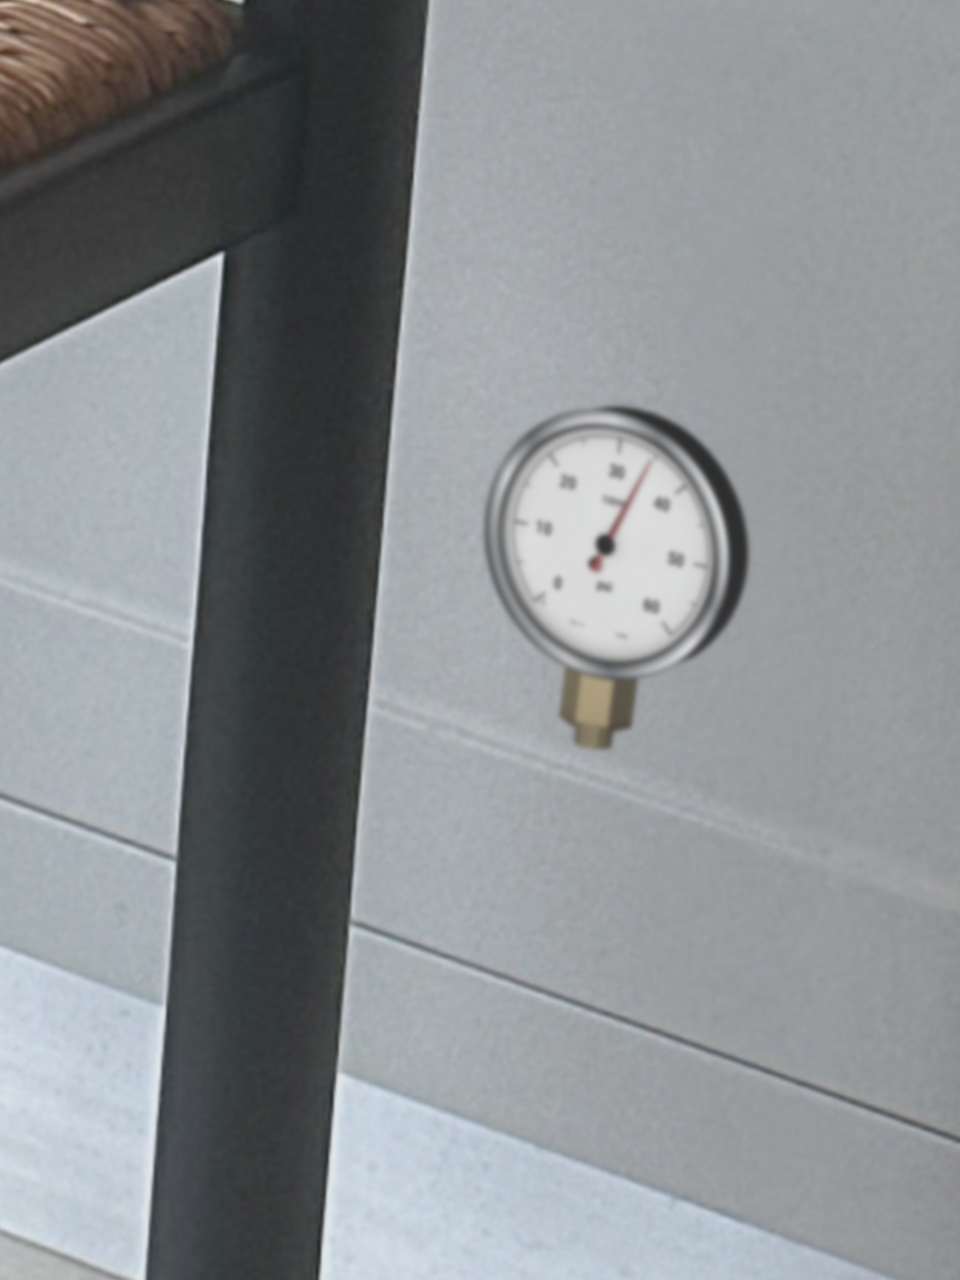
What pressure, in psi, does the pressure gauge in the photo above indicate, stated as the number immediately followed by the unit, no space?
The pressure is 35psi
